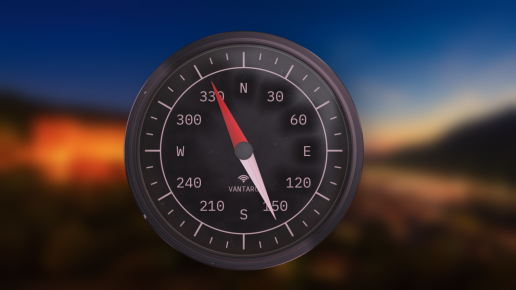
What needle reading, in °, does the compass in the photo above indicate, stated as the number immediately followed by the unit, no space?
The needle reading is 335°
